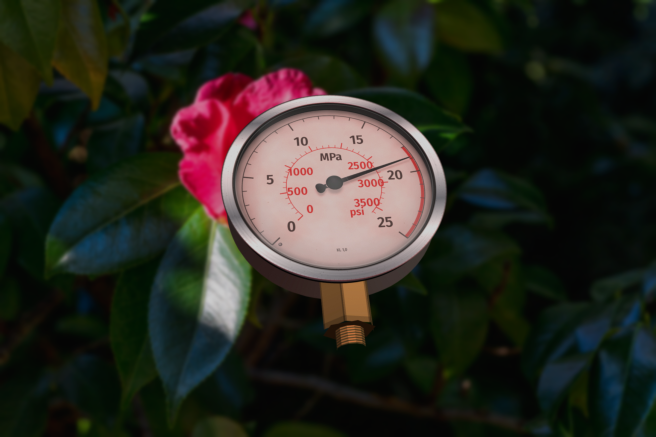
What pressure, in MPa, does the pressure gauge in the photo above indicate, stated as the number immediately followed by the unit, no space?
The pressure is 19MPa
